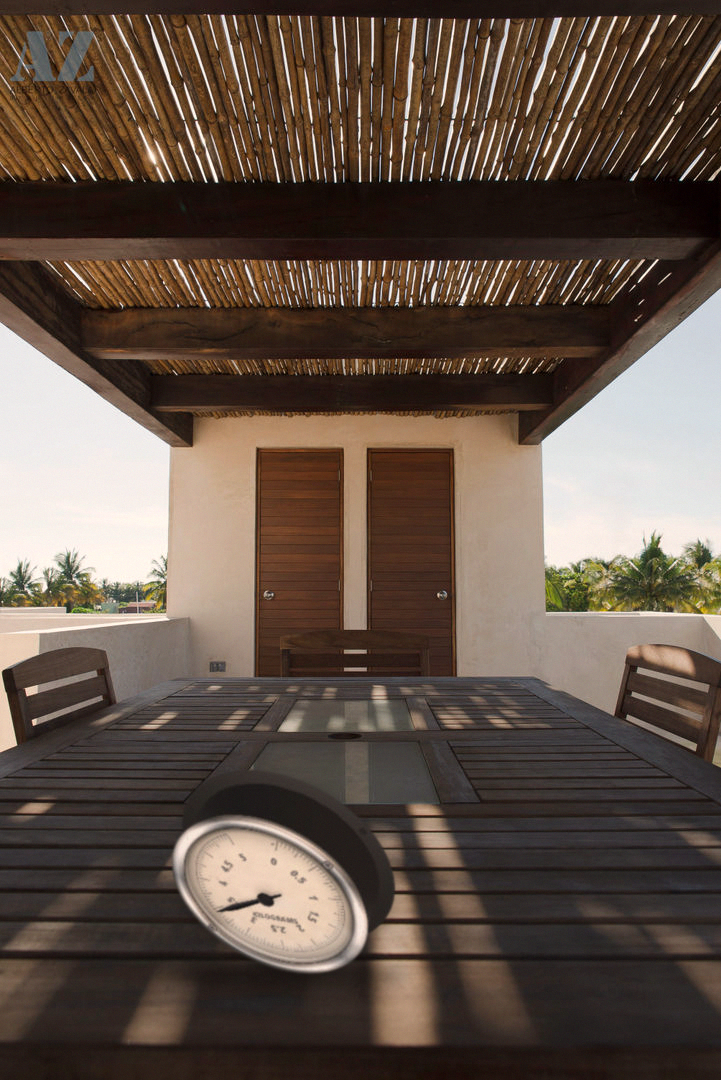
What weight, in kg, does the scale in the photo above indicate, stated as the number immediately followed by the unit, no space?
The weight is 3.5kg
